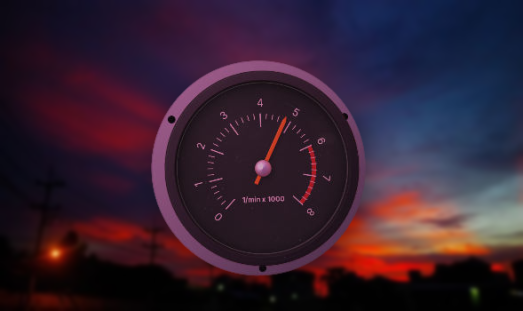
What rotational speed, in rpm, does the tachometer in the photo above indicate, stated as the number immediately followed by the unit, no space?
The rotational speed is 4800rpm
